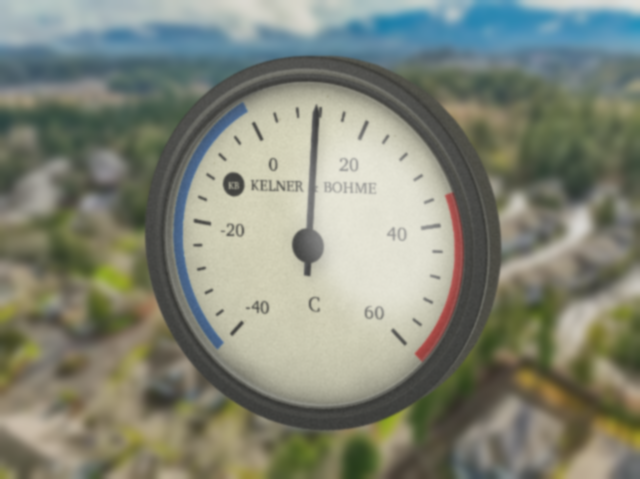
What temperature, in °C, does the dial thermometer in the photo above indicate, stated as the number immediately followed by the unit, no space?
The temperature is 12°C
